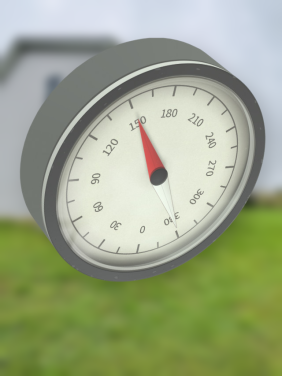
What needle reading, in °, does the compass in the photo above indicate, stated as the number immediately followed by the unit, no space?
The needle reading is 150°
